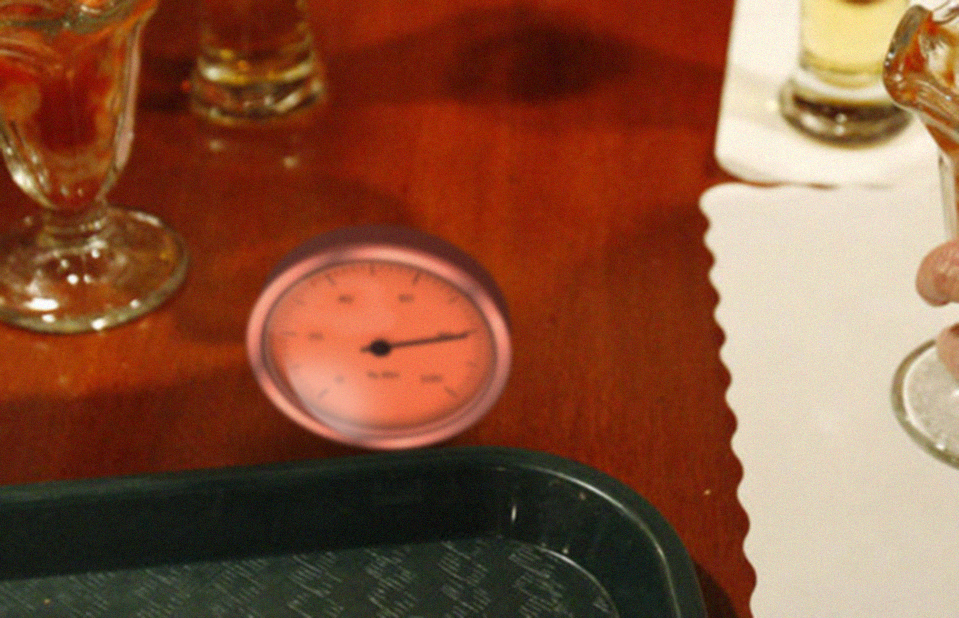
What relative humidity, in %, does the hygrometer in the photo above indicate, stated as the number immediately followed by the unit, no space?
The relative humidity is 80%
